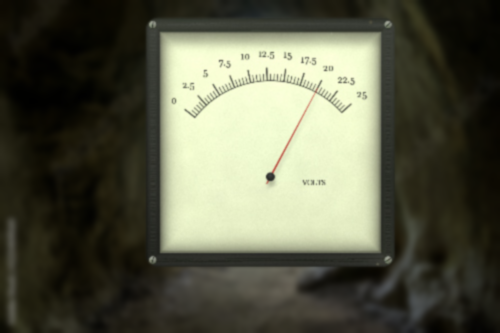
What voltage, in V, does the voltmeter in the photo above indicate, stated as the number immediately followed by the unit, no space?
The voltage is 20V
